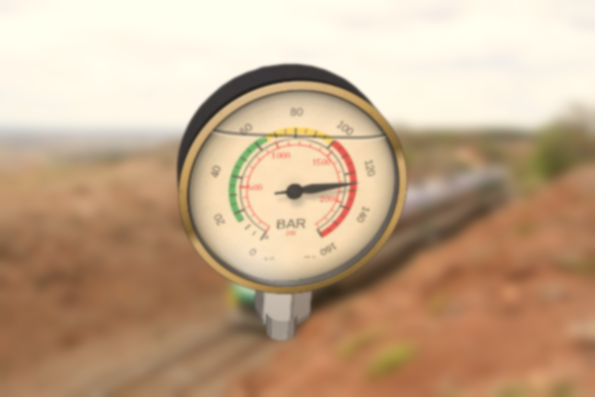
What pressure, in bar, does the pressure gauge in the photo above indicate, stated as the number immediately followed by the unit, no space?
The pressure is 125bar
